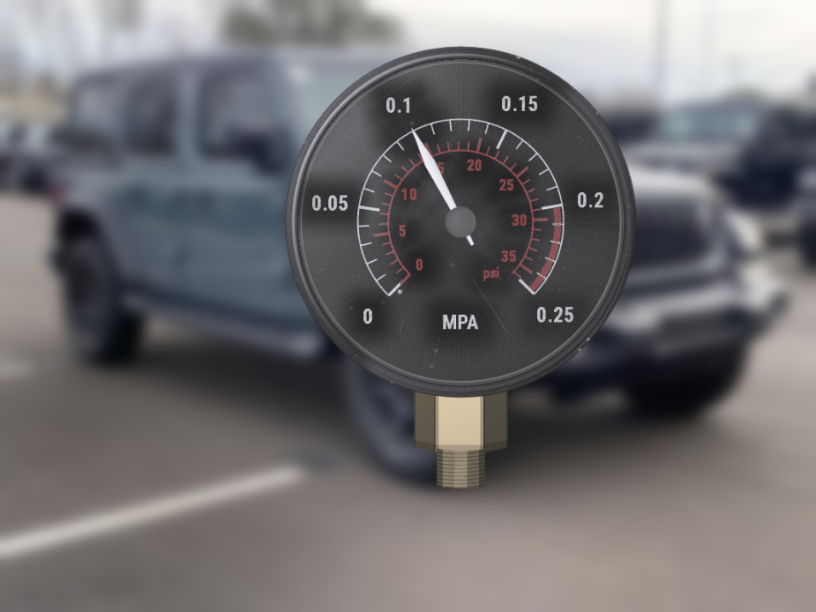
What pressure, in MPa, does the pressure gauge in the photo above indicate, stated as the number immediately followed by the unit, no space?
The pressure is 0.1MPa
